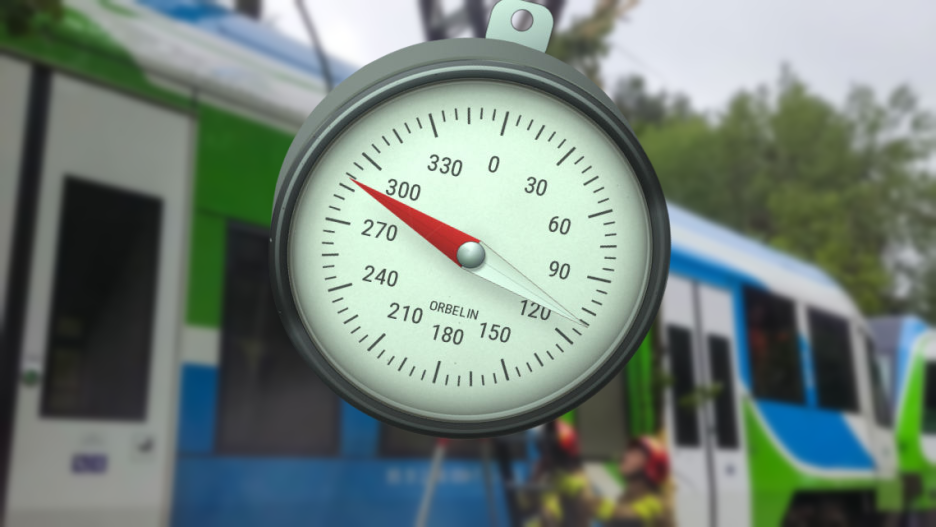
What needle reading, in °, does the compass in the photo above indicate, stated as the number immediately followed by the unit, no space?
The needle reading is 290°
